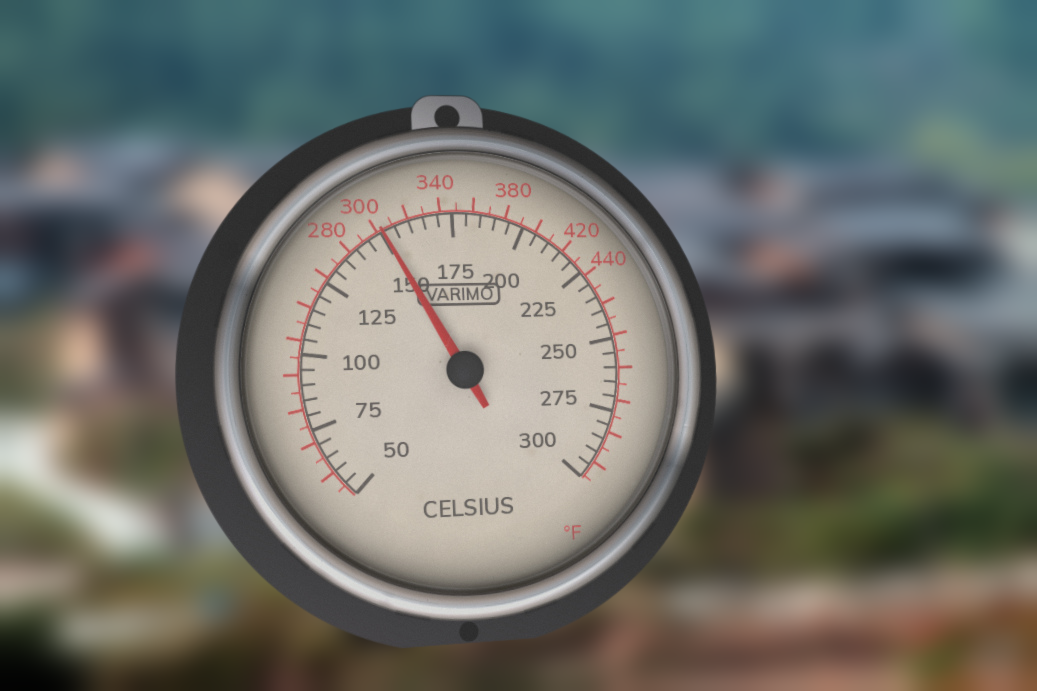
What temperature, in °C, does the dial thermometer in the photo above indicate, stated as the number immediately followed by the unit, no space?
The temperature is 150°C
